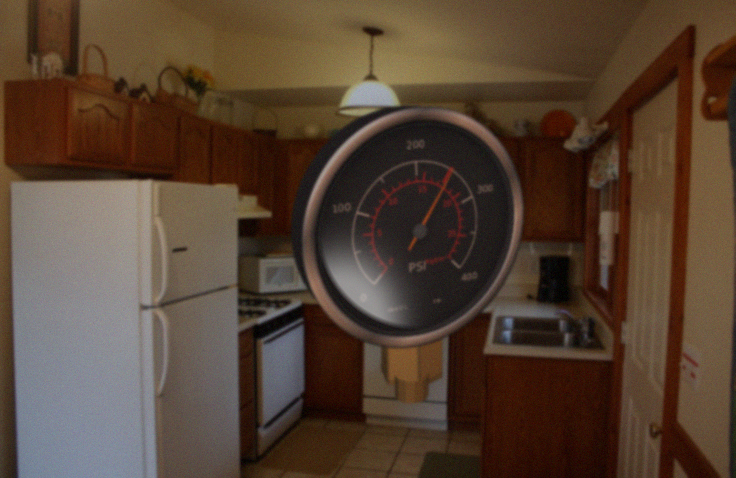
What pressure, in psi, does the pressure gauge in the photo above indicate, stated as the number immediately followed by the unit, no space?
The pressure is 250psi
